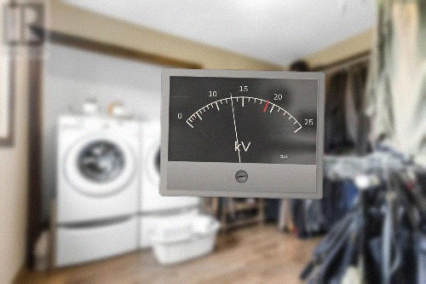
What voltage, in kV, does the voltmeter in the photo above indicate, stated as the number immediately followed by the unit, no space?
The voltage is 13kV
